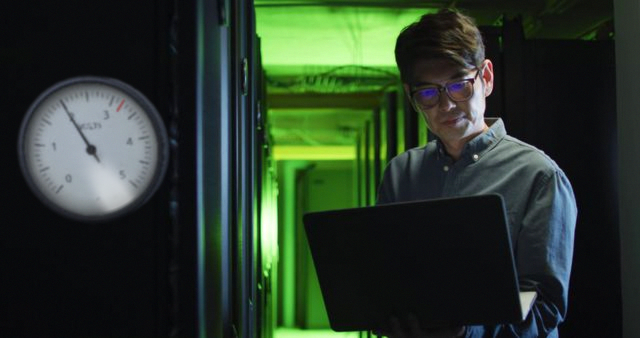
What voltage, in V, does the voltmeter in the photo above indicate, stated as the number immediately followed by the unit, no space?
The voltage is 2V
